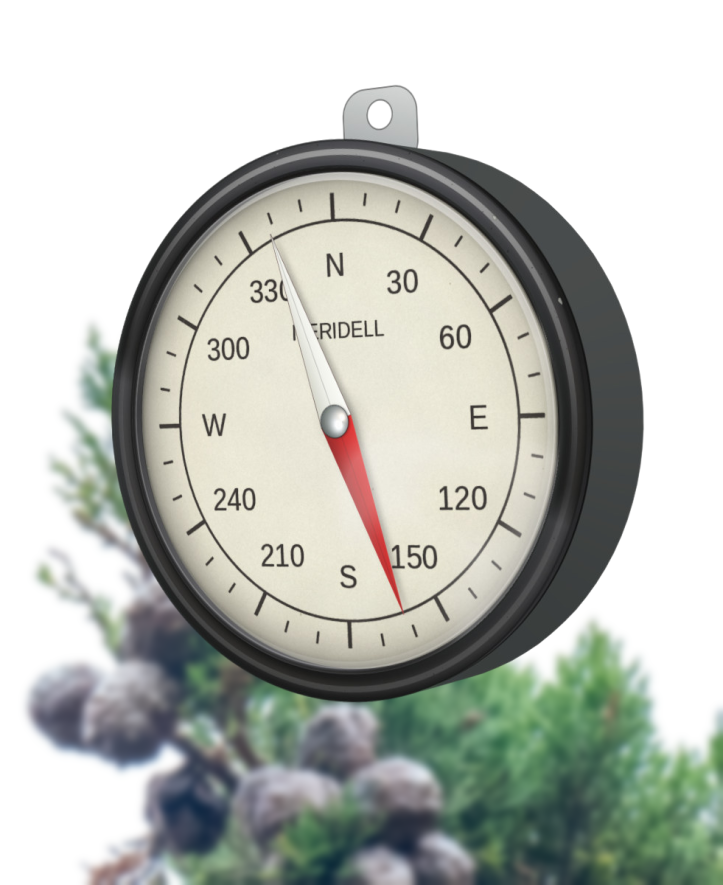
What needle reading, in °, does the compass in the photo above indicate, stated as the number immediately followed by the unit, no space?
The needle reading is 160°
